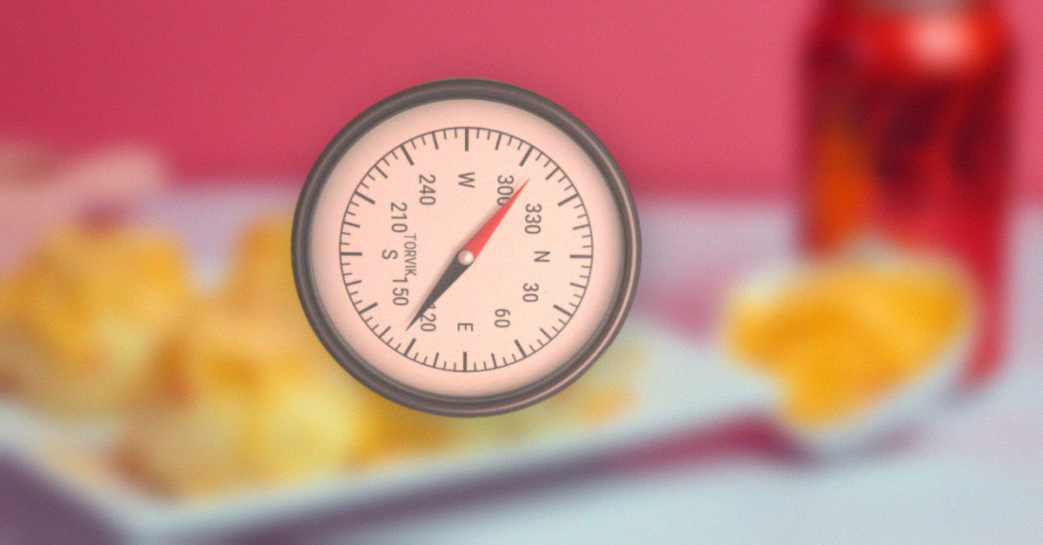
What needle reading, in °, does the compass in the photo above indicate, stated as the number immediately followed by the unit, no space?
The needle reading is 307.5°
